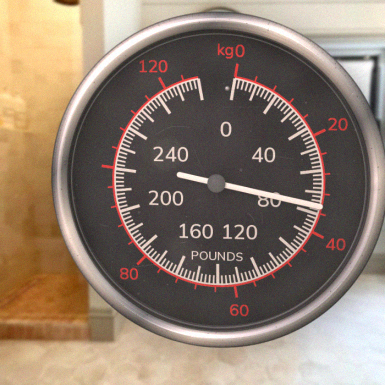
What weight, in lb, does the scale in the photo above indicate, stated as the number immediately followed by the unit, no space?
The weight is 76lb
